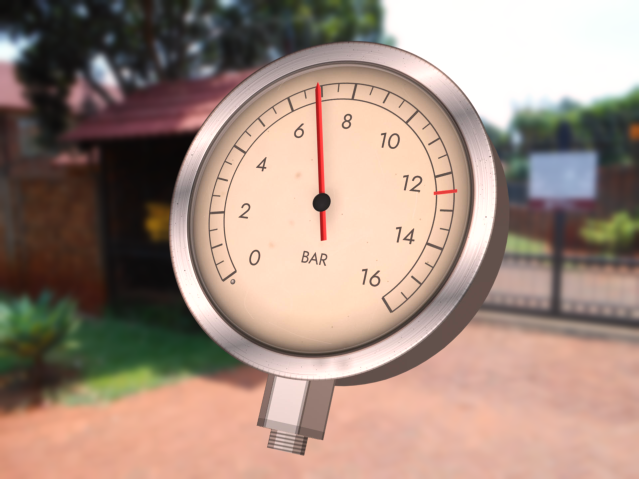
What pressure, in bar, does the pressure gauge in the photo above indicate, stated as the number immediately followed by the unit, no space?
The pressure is 7bar
